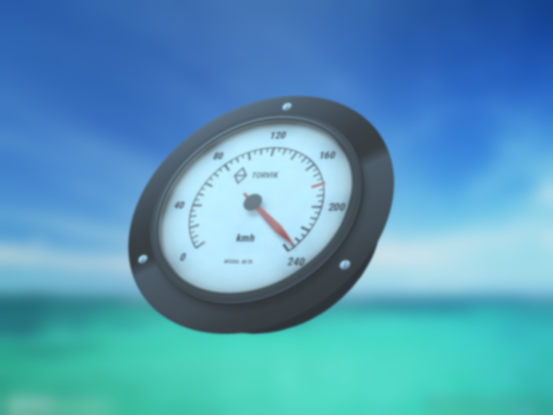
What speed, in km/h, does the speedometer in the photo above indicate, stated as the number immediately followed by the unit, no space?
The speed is 235km/h
